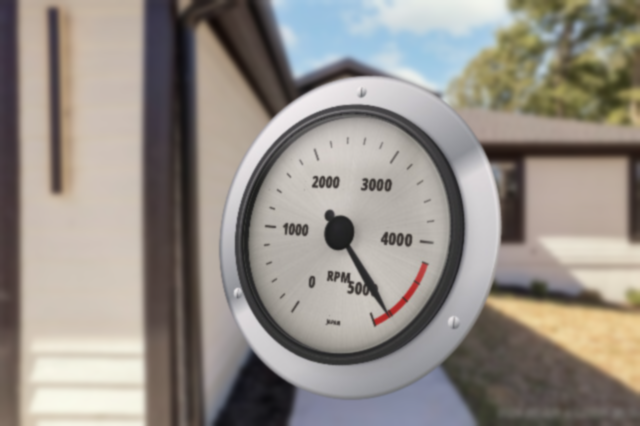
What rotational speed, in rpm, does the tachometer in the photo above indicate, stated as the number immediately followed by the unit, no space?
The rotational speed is 4800rpm
